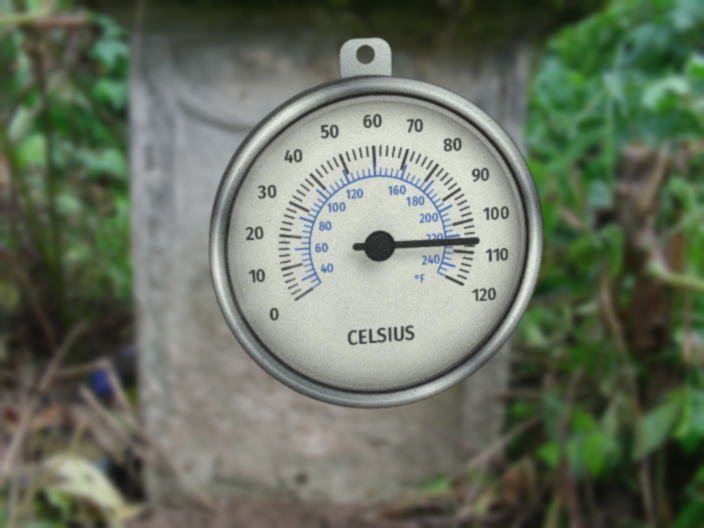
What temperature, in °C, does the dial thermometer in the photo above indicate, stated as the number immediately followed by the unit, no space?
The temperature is 106°C
